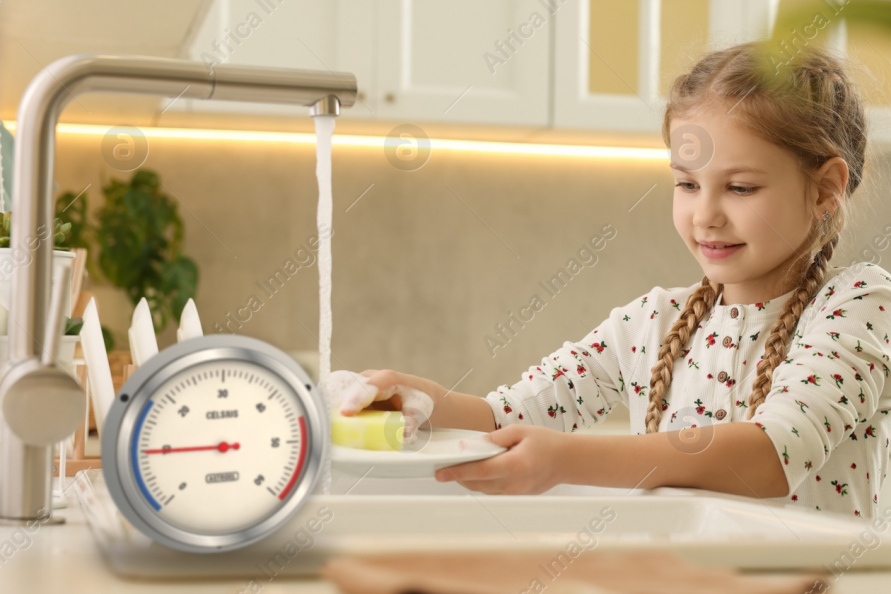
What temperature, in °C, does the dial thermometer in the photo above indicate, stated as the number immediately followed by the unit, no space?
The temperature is 10°C
